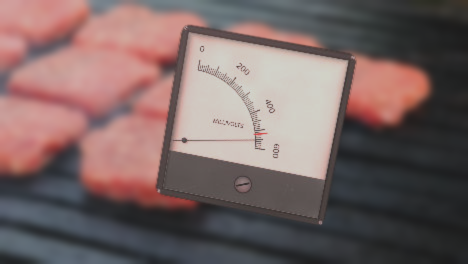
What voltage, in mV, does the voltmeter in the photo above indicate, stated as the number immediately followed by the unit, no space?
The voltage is 550mV
